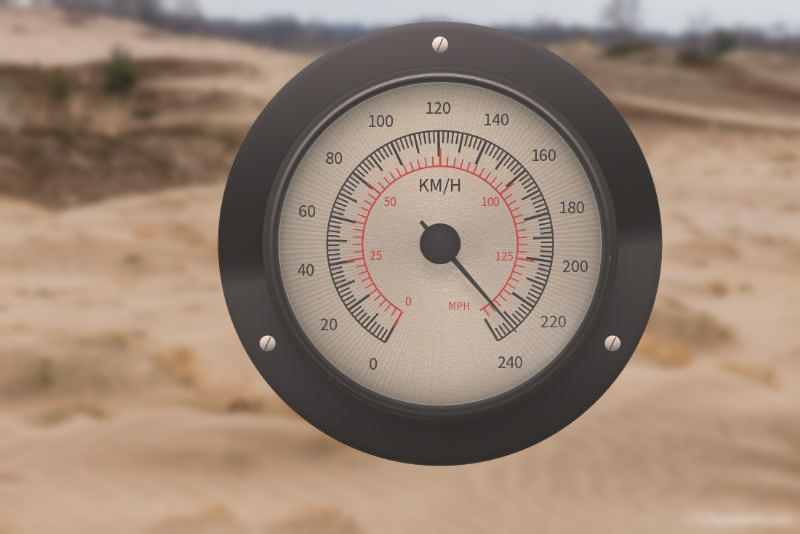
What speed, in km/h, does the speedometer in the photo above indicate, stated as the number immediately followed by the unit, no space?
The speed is 232km/h
